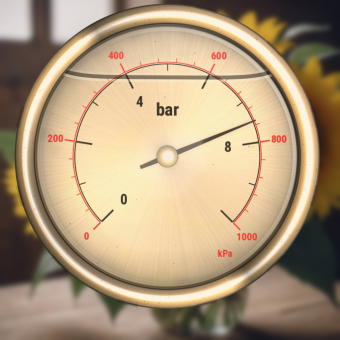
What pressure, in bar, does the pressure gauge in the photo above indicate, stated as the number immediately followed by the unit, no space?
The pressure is 7.5bar
